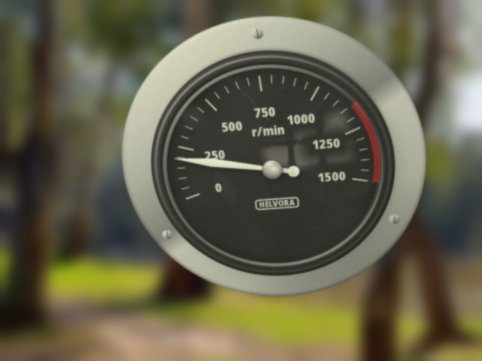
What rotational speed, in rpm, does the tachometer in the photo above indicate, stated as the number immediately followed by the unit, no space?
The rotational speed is 200rpm
